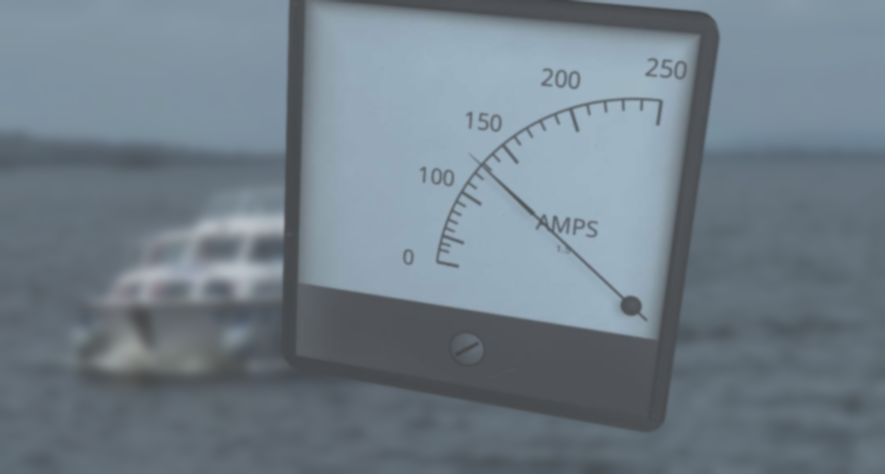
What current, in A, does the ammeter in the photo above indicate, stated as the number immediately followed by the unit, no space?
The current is 130A
